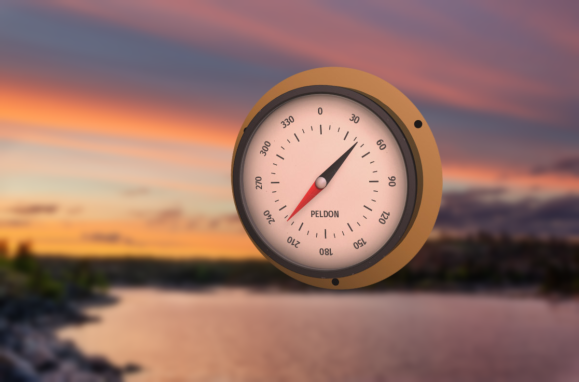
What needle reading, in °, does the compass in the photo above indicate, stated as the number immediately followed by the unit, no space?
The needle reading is 225°
